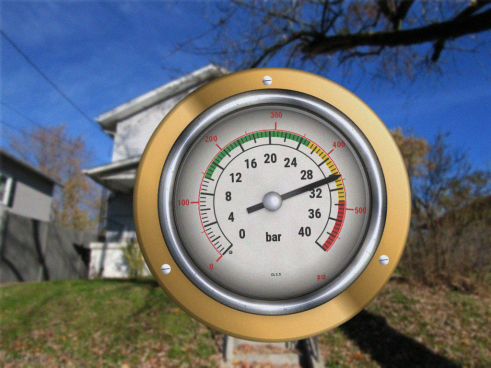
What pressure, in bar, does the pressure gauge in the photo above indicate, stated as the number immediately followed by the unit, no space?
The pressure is 30.5bar
